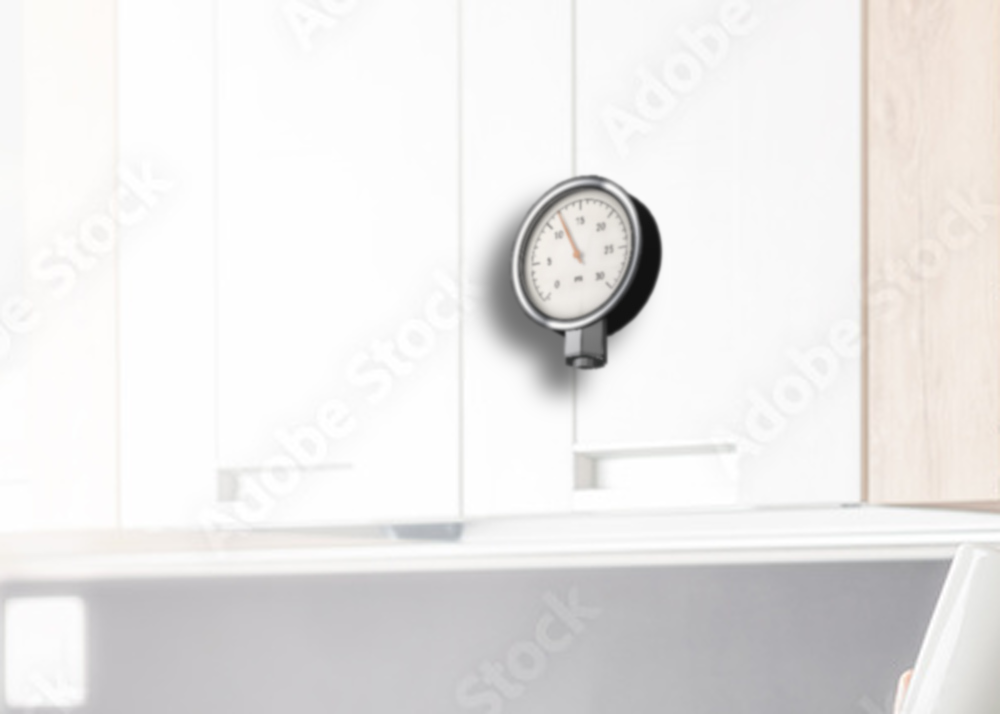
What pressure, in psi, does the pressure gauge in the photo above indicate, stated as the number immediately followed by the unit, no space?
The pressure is 12psi
